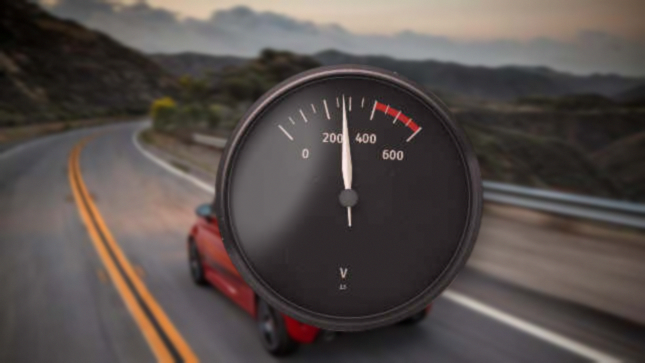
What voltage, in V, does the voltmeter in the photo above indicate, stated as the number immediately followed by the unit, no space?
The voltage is 275V
